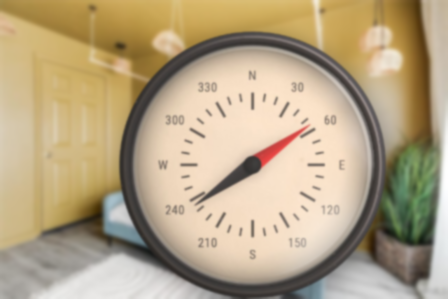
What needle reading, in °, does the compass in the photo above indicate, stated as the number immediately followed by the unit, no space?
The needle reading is 55°
